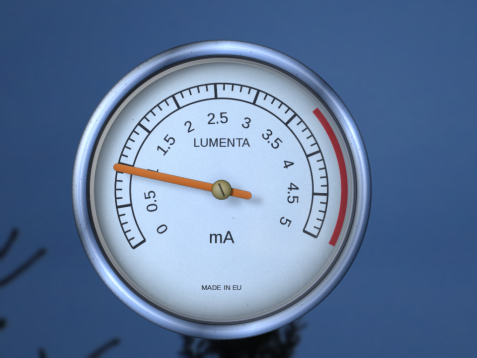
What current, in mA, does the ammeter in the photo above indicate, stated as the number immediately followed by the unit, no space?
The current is 0.95mA
